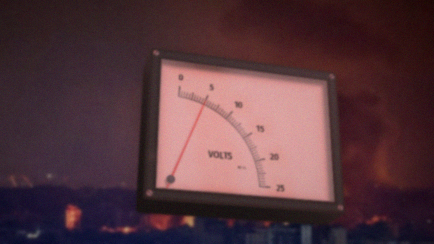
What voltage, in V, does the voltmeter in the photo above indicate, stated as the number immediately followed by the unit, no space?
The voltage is 5V
